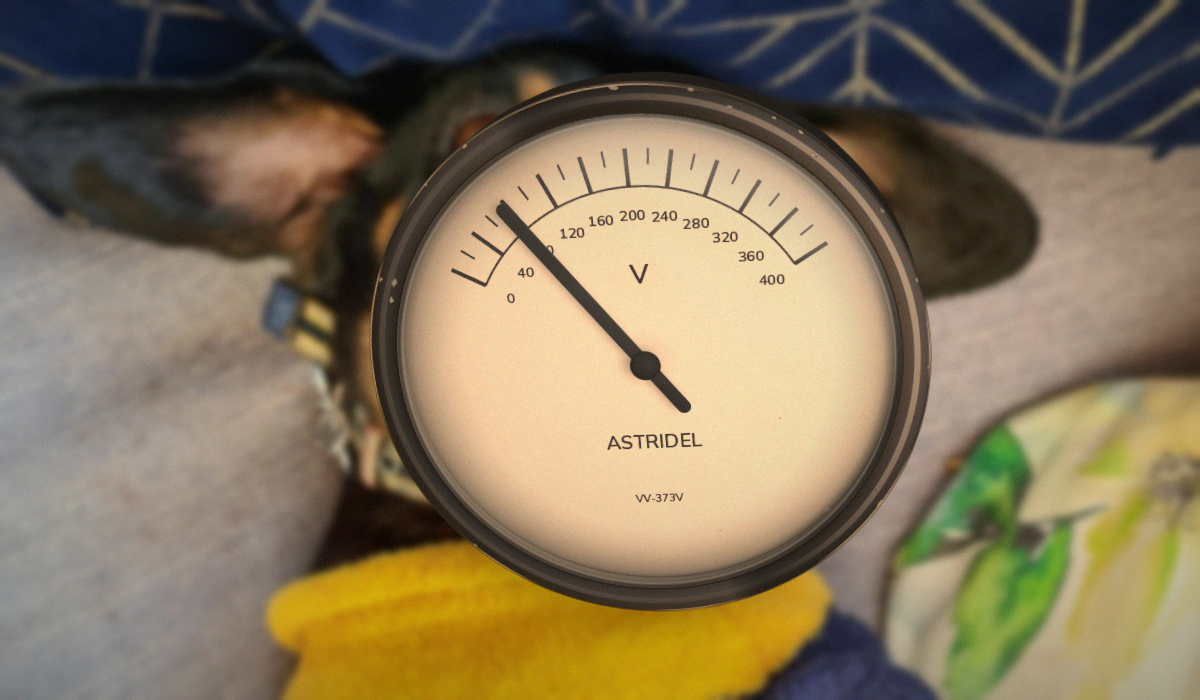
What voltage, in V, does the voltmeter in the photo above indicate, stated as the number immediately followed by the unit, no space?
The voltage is 80V
